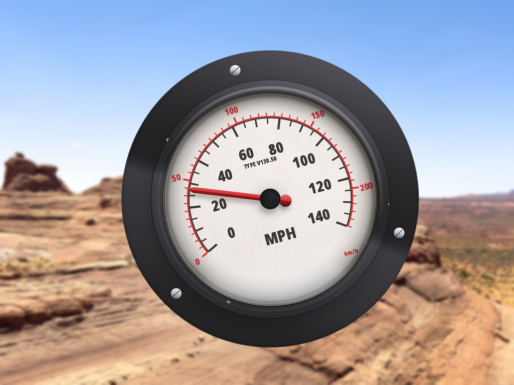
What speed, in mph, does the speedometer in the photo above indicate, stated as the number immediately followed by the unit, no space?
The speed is 27.5mph
